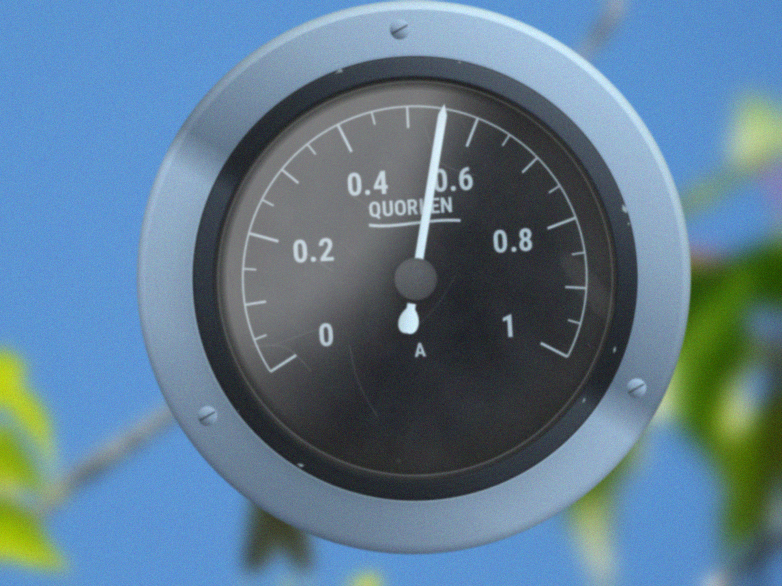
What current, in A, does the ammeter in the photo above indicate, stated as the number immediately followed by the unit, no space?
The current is 0.55A
